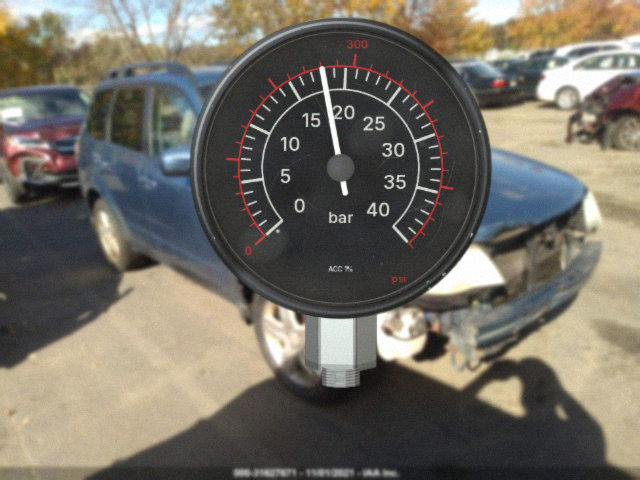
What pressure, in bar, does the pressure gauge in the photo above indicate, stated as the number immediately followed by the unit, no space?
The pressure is 18bar
